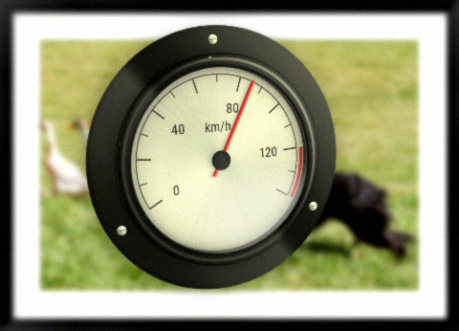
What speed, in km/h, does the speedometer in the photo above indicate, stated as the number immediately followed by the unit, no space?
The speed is 85km/h
